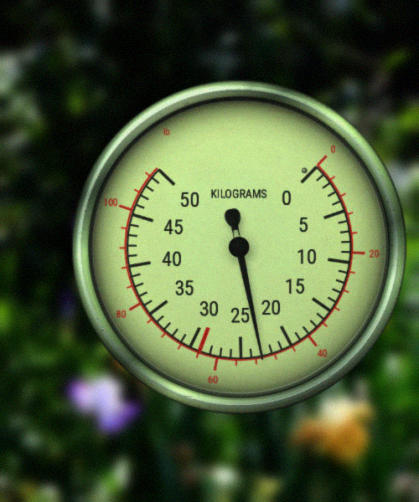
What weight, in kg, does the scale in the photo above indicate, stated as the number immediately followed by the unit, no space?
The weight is 23kg
